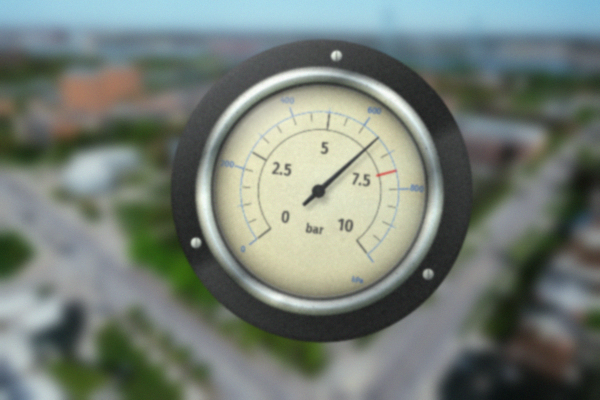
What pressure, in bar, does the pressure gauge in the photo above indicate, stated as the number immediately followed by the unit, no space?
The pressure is 6.5bar
